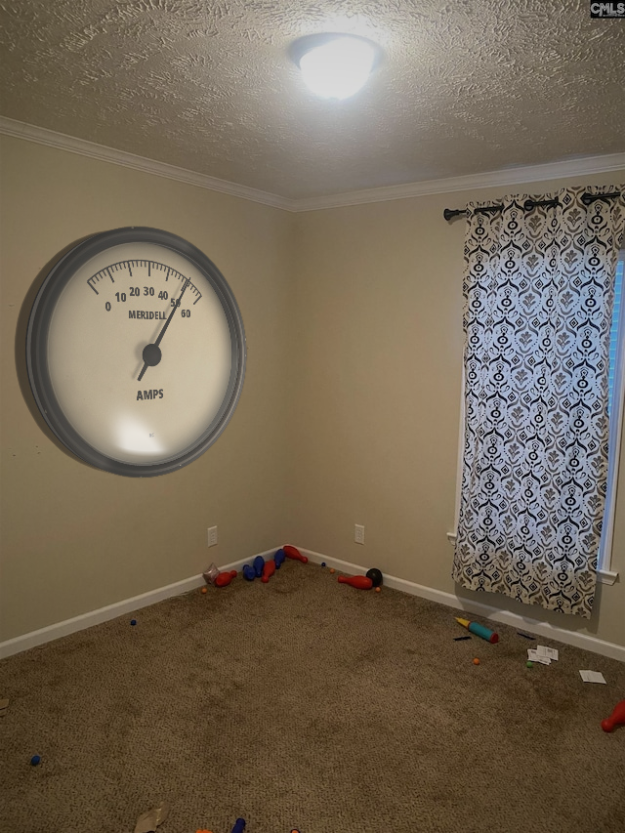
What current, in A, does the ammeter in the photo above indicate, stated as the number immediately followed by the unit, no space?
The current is 50A
